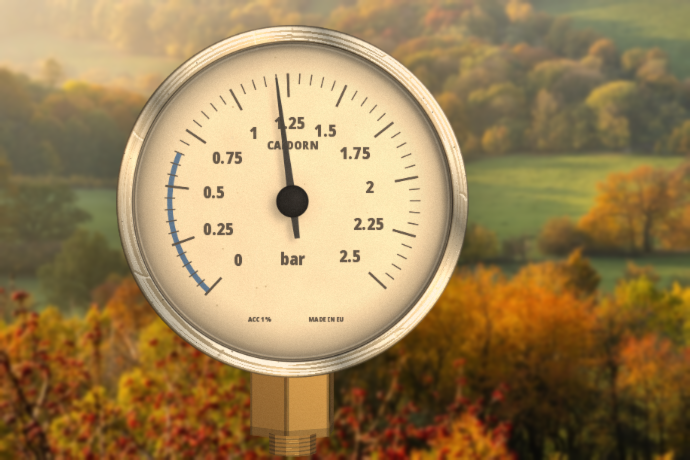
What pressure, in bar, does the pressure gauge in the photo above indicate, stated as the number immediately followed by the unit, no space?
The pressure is 1.2bar
